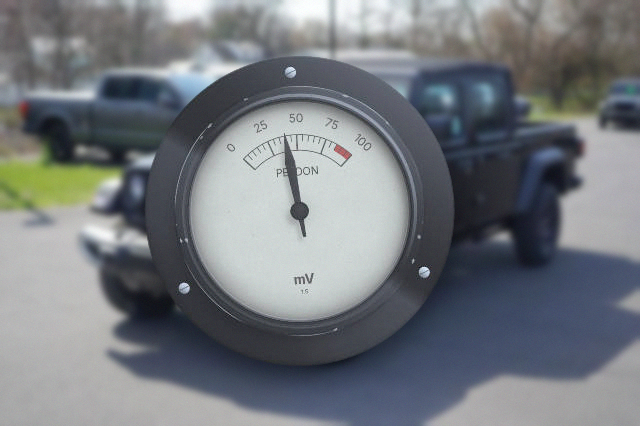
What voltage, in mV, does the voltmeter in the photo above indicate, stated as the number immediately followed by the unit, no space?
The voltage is 40mV
